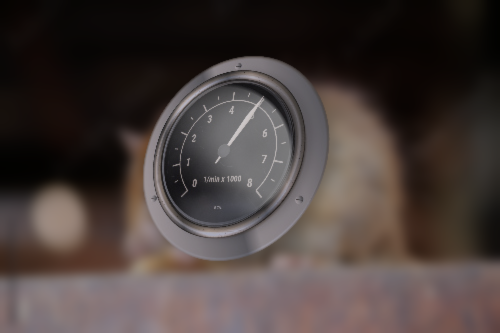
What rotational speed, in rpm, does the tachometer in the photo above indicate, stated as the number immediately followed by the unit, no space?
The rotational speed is 5000rpm
